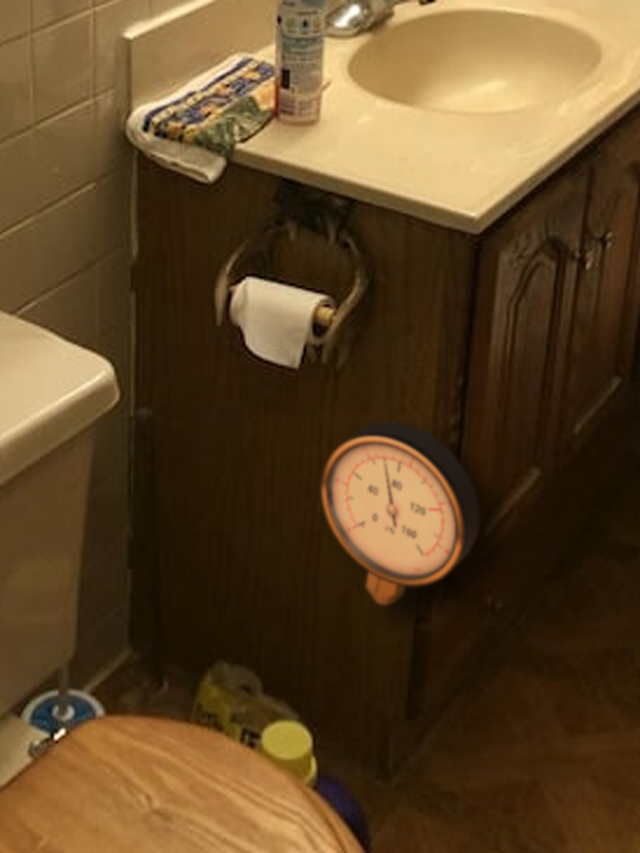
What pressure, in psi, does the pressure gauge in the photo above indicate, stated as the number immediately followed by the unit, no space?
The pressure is 70psi
